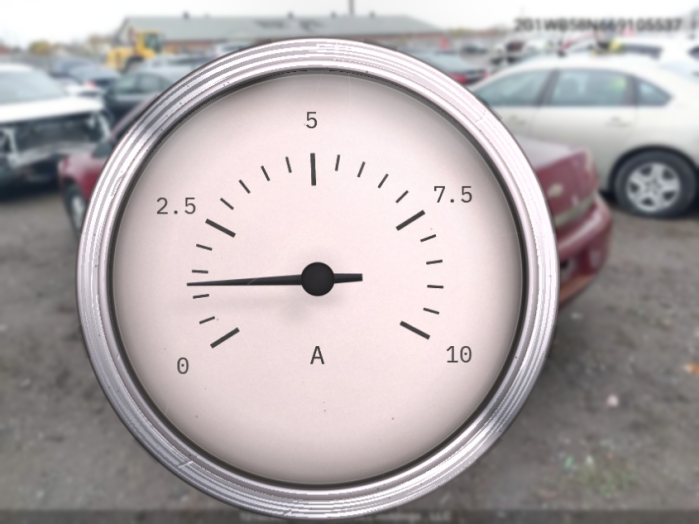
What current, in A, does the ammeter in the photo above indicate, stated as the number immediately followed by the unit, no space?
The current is 1.25A
